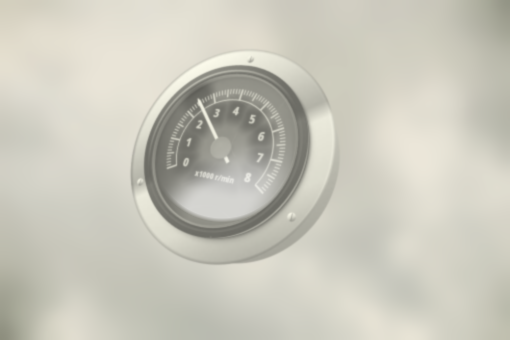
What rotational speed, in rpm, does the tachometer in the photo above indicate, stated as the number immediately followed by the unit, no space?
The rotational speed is 2500rpm
